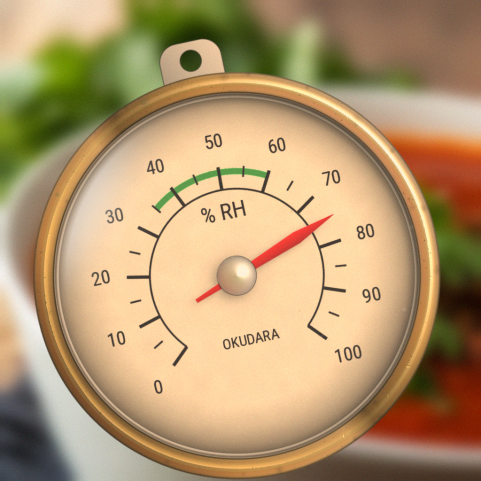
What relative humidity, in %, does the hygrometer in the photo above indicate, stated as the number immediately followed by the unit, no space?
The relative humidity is 75%
